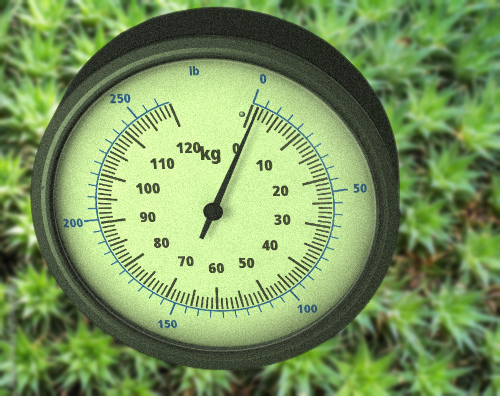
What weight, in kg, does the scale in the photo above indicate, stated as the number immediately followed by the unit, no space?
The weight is 1kg
